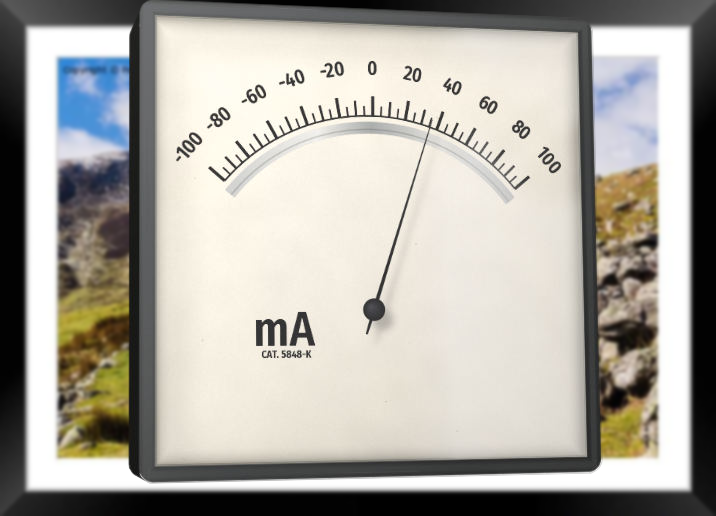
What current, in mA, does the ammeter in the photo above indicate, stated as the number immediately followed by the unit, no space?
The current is 35mA
